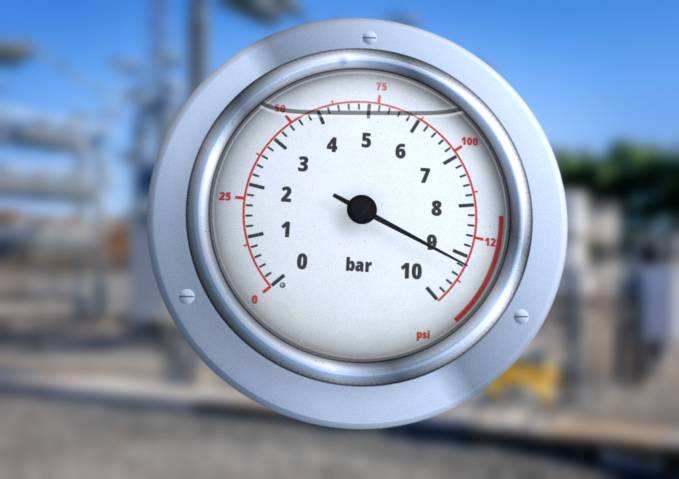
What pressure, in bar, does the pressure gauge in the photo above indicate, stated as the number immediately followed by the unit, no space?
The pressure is 9.2bar
